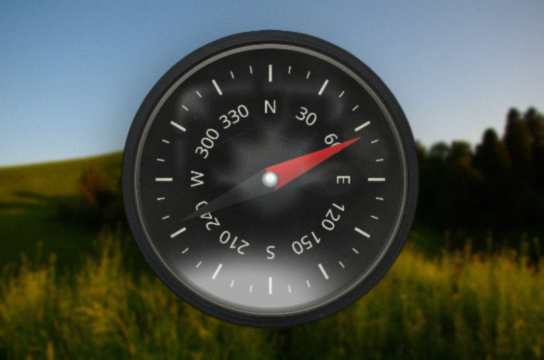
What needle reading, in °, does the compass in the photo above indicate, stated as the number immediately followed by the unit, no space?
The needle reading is 65°
